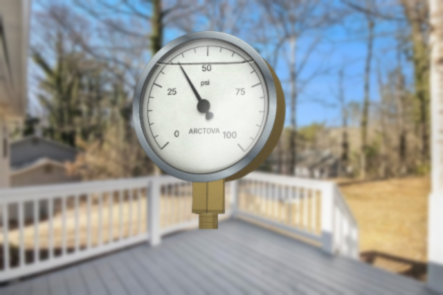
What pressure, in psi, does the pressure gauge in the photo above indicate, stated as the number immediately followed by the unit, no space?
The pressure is 37.5psi
